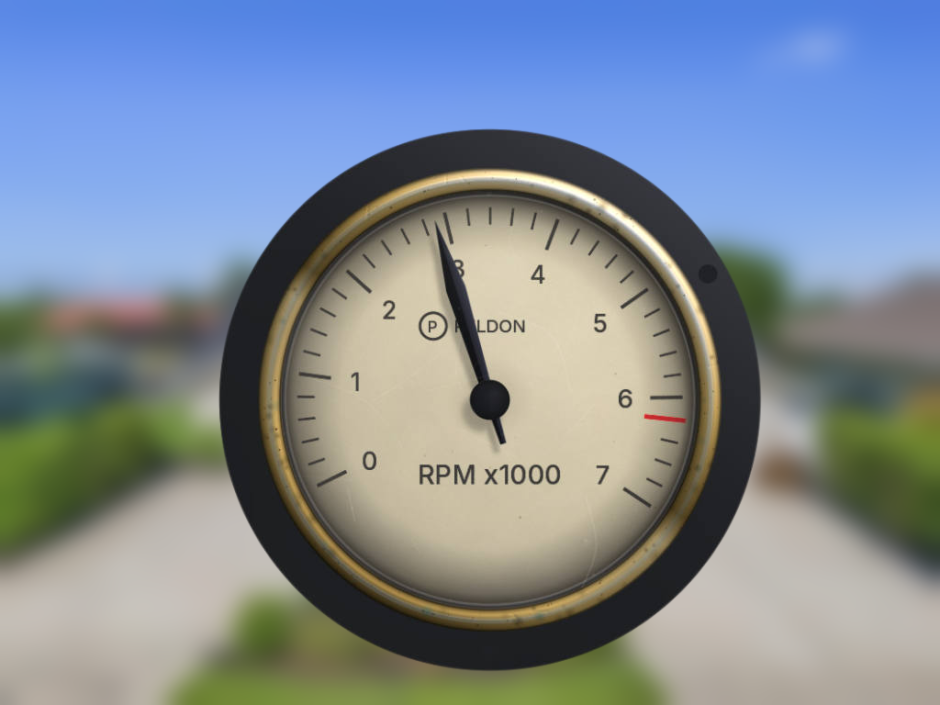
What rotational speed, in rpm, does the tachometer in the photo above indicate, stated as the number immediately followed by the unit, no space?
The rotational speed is 2900rpm
